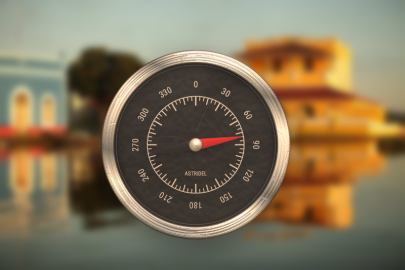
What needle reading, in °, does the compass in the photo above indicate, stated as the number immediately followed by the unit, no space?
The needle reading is 80°
